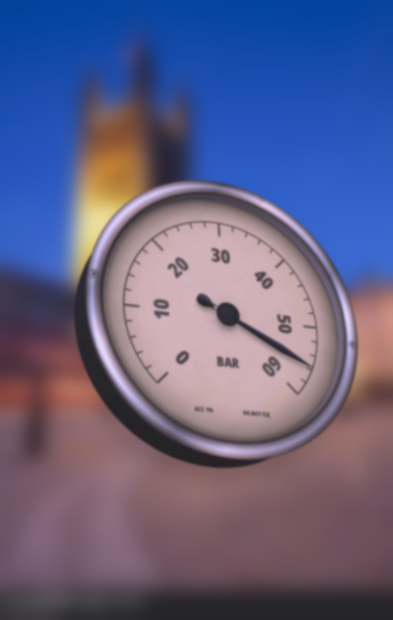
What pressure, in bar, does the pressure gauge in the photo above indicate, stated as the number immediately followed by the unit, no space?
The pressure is 56bar
